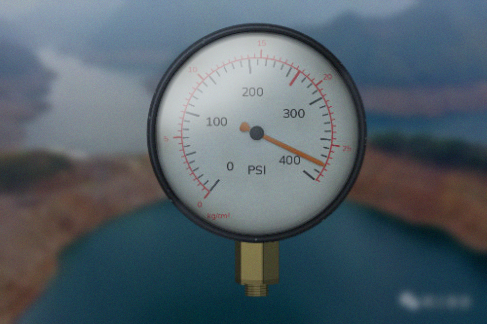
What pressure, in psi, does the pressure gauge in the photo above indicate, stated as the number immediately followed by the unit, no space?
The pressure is 380psi
